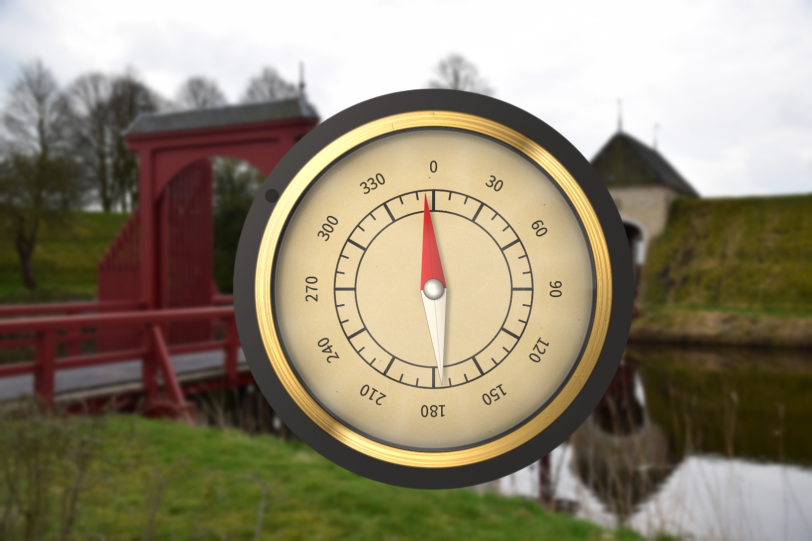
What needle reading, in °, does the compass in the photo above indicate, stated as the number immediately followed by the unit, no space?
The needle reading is 355°
